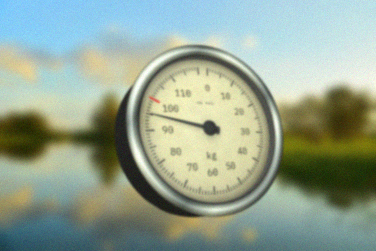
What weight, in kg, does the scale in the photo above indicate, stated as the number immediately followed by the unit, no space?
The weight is 95kg
